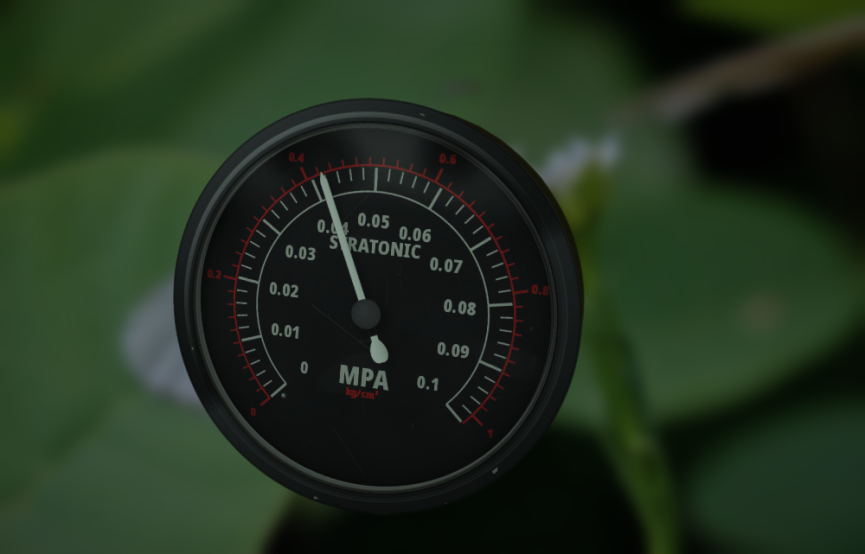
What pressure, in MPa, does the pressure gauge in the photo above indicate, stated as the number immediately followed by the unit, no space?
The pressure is 0.042MPa
